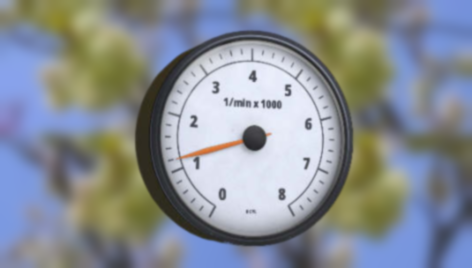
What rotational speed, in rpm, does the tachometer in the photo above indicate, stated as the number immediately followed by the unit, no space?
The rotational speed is 1200rpm
